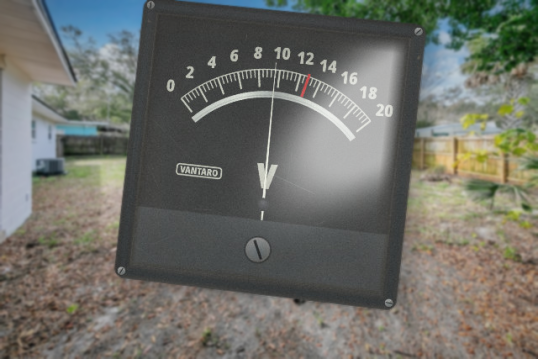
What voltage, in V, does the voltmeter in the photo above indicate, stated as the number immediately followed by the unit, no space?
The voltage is 9.6V
